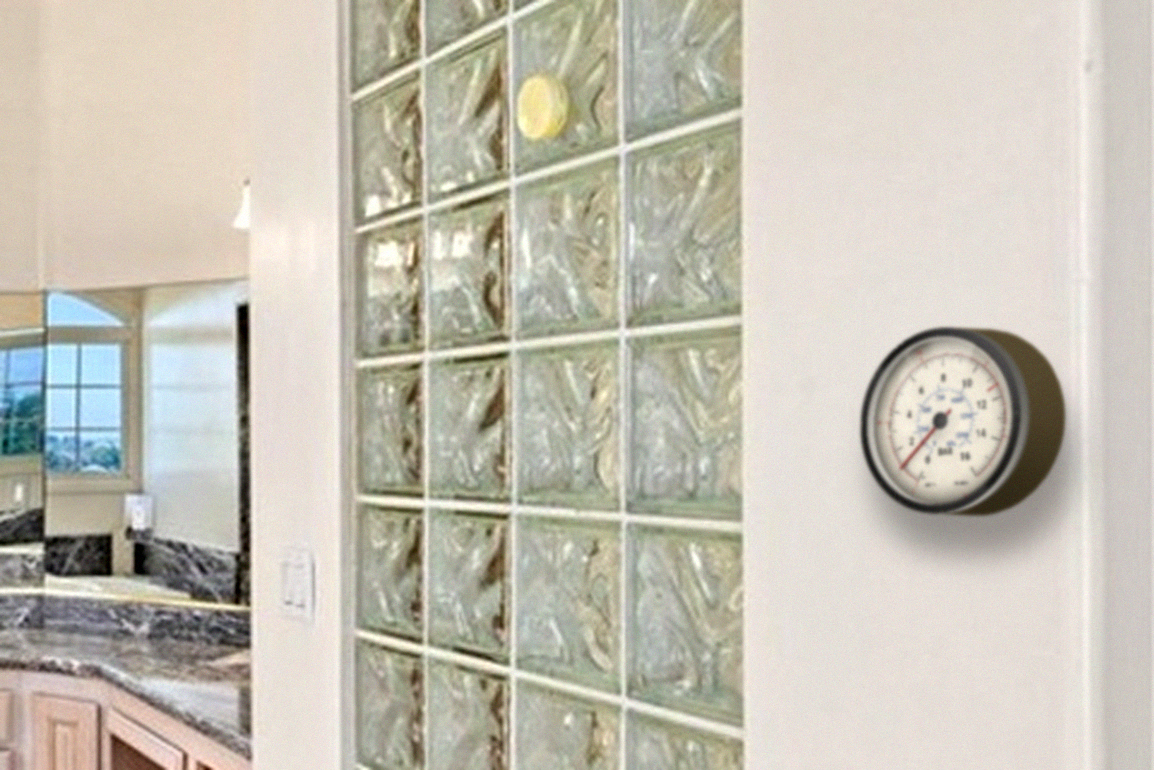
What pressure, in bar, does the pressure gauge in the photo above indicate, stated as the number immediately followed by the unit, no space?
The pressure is 1bar
